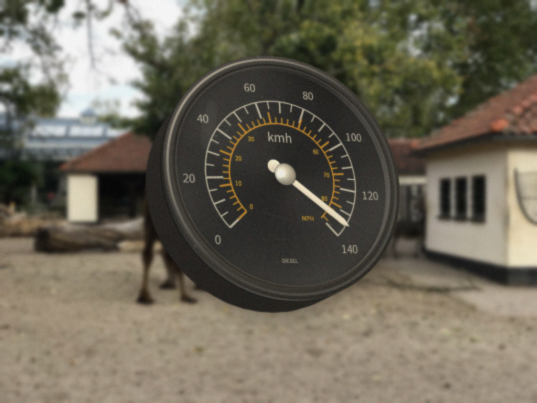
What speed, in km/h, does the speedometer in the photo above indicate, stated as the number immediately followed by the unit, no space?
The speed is 135km/h
